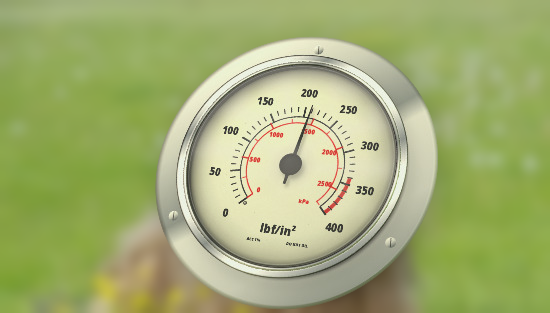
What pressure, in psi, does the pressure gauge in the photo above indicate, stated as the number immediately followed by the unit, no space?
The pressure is 210psi
